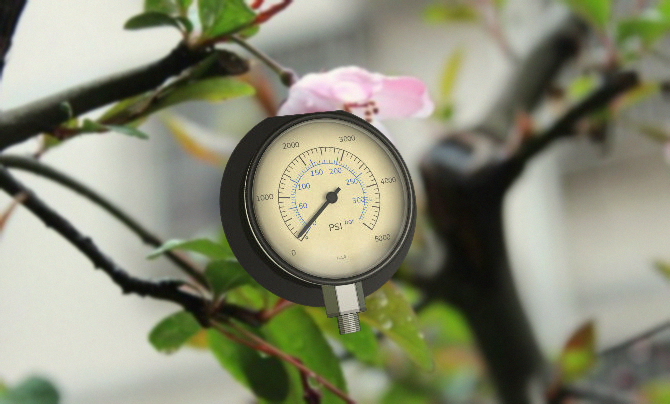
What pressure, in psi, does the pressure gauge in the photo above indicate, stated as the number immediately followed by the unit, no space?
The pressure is 100psi
